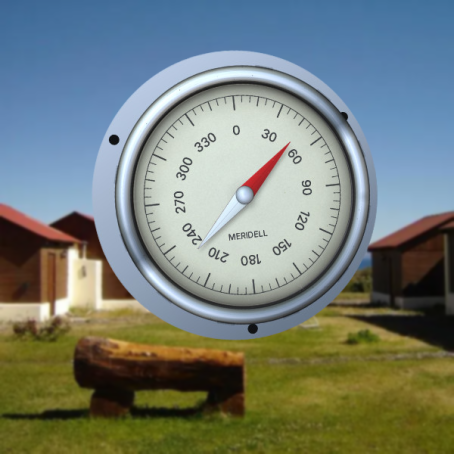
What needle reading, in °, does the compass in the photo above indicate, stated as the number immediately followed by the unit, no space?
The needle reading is 47.5°
